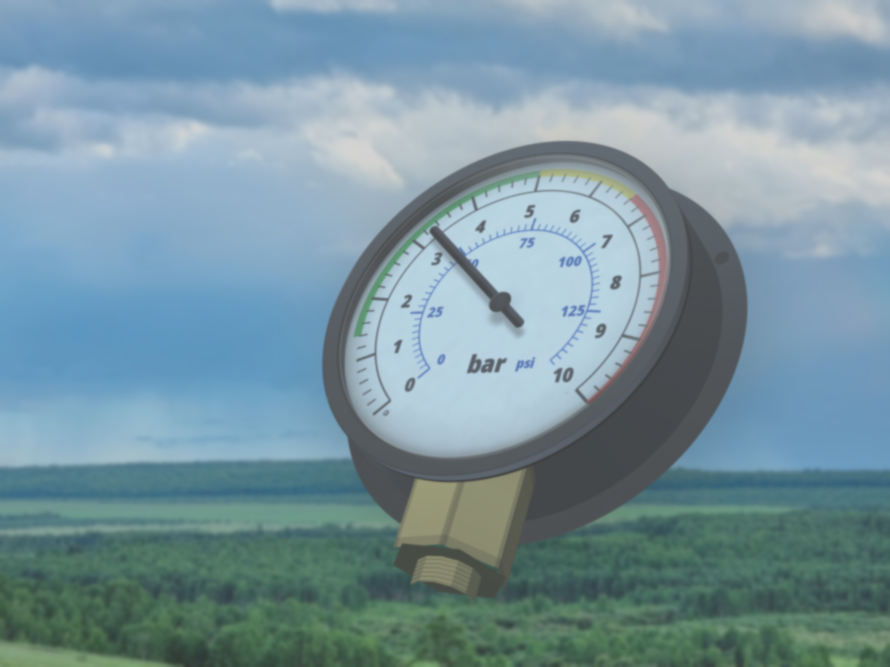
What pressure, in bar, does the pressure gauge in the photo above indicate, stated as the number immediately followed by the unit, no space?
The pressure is 3.3bar
